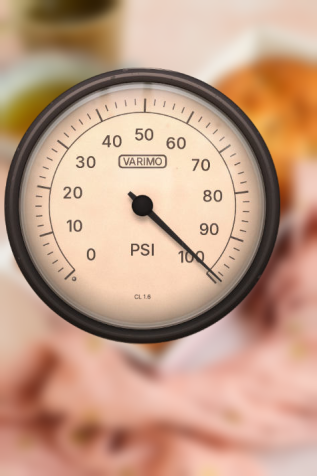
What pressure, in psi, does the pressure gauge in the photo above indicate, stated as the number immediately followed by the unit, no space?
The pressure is 99psi
